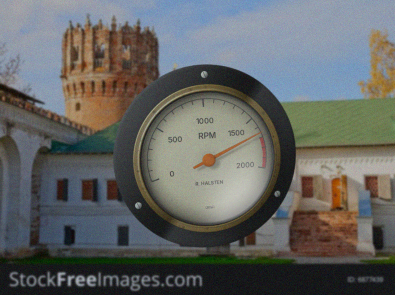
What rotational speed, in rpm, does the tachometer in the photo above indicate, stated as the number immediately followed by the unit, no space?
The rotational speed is 1650rpm
